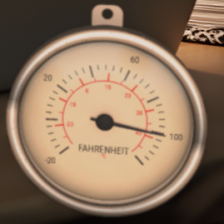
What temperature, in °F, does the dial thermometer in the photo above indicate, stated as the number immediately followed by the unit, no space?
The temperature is 100°F
